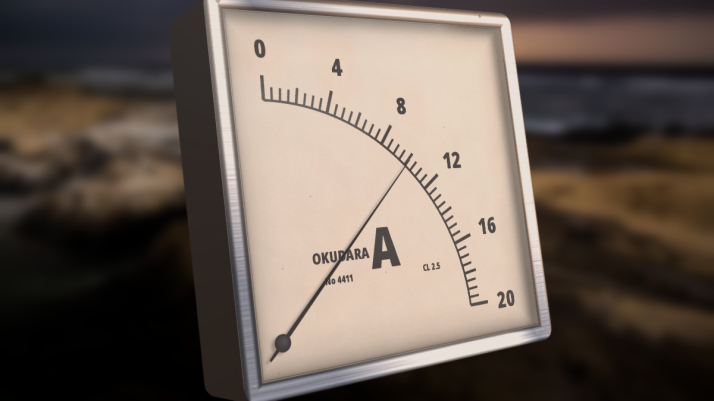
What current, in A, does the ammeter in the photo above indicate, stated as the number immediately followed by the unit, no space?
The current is 10A
